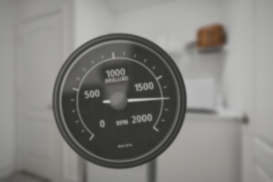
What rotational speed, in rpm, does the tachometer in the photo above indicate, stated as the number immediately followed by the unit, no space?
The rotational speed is 1700rpm
